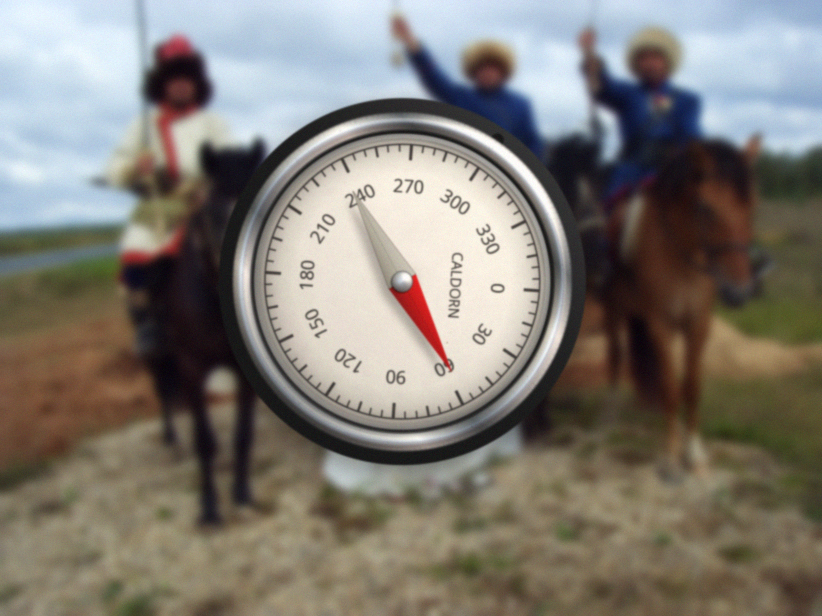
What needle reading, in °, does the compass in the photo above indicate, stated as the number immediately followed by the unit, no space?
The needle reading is 57.5°
